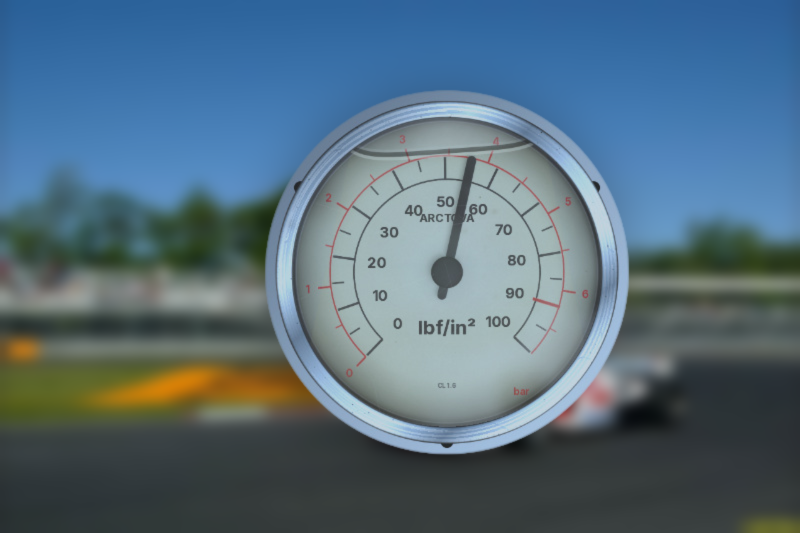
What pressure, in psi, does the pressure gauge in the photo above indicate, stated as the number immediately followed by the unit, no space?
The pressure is 55psi
